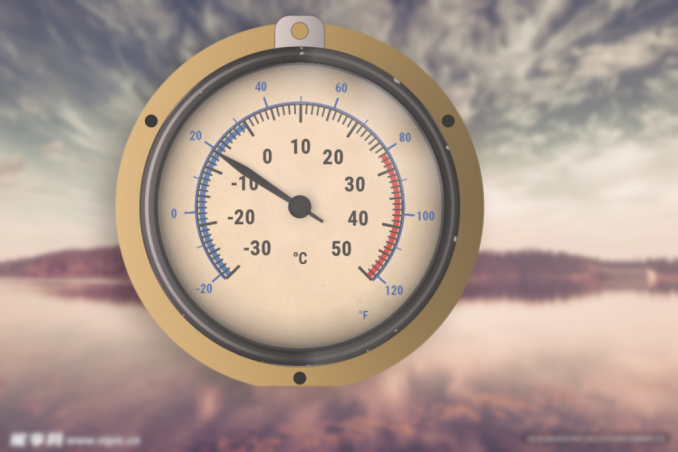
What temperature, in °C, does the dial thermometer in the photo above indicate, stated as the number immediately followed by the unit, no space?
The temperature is -7°C
